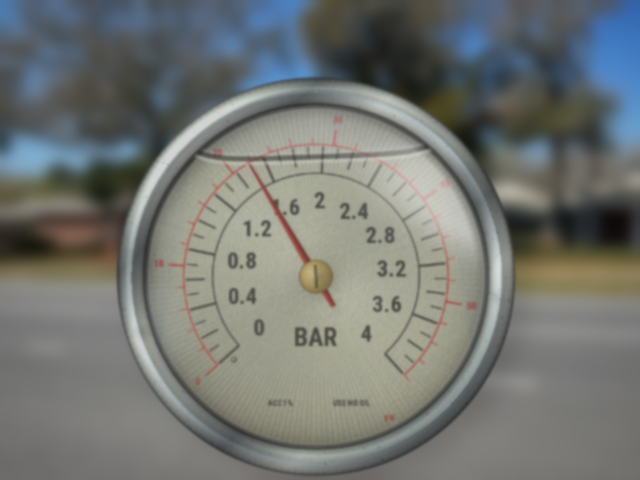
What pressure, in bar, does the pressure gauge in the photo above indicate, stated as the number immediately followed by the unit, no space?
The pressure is 1.5bar
